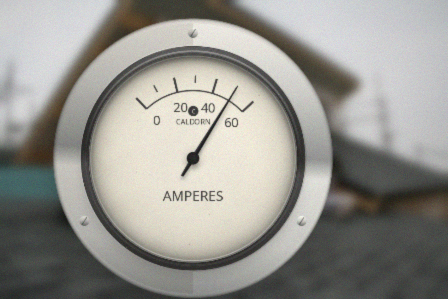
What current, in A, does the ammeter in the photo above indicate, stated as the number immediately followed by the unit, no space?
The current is 50A
